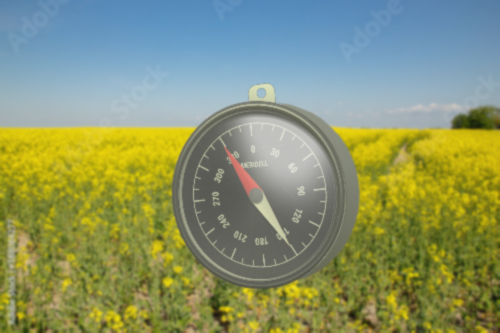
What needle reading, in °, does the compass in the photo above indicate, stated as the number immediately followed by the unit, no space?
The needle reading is 330°
